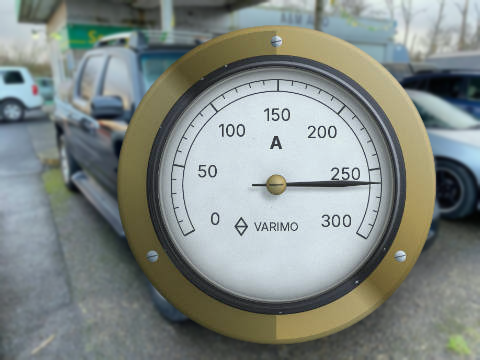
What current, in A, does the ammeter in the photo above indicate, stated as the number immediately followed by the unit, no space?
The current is 260A
